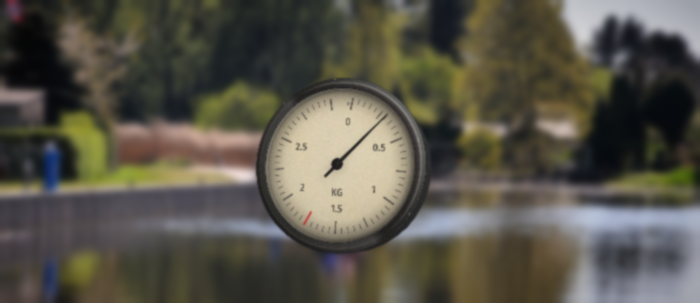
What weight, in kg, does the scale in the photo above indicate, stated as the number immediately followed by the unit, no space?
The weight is 0.3kg
